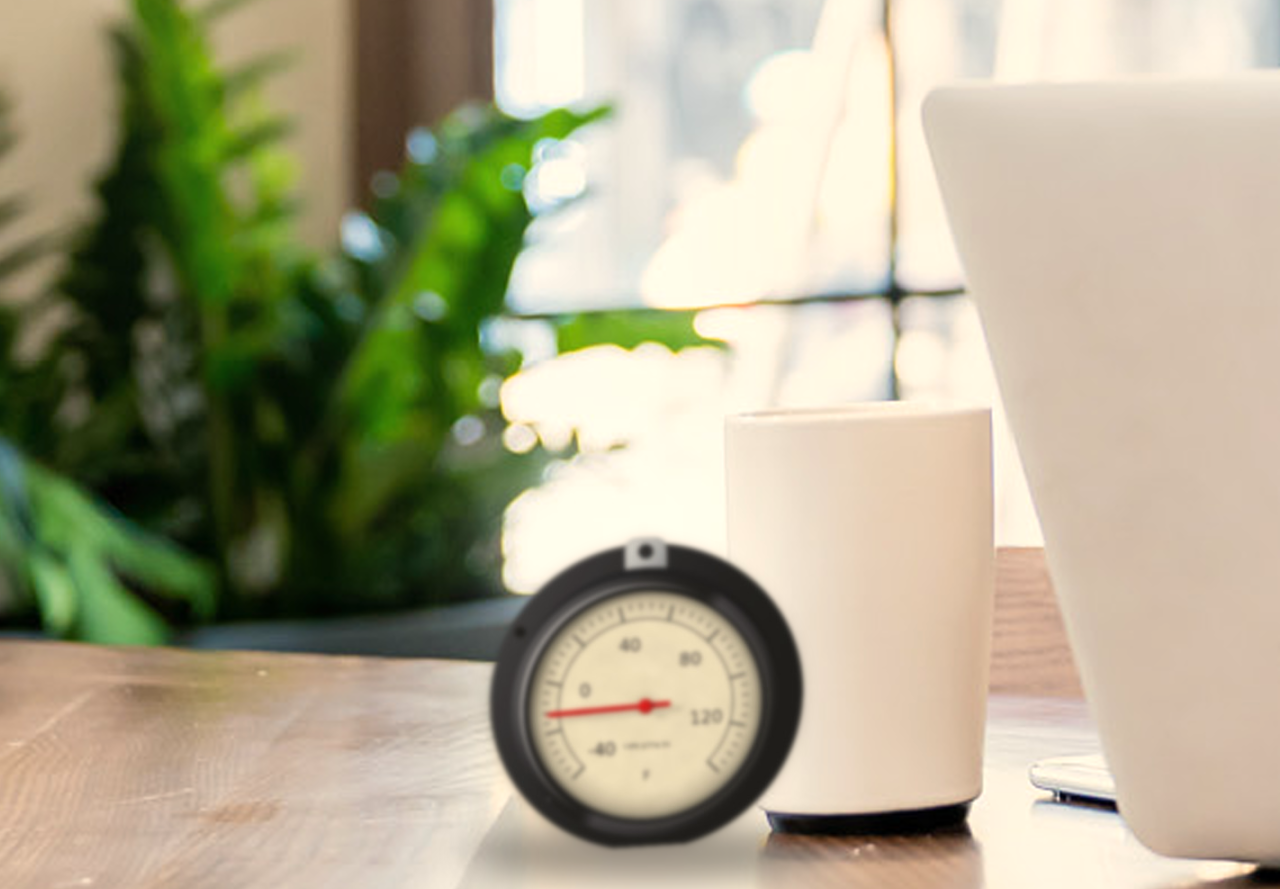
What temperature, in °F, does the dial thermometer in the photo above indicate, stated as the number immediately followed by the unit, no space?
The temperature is -12°F
